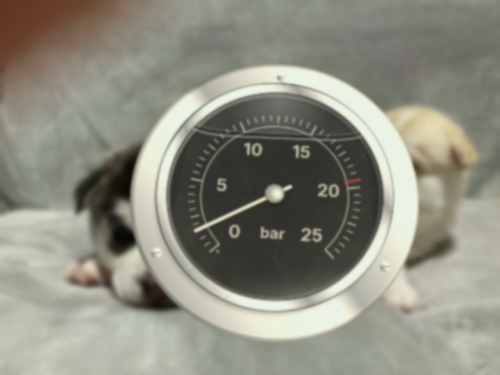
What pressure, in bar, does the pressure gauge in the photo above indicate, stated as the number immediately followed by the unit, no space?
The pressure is 1.5bar
